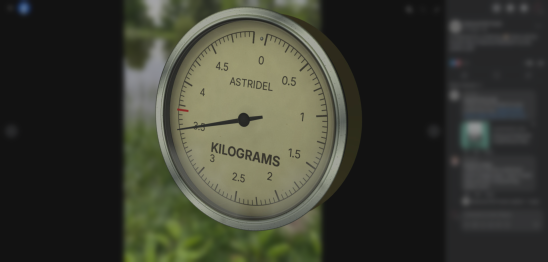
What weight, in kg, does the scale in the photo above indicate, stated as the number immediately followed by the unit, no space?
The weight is 3.5kg
